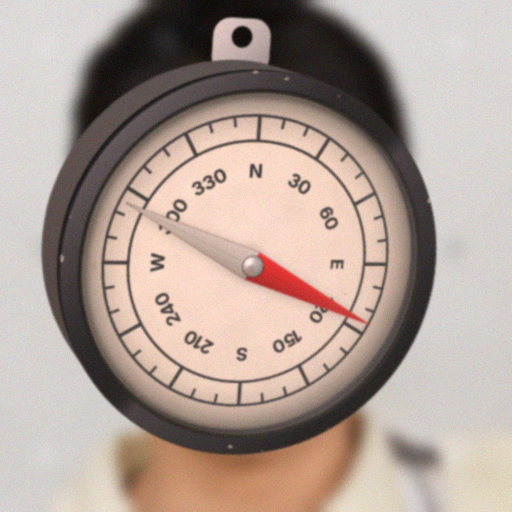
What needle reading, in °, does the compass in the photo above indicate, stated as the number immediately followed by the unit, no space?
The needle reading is 115°
